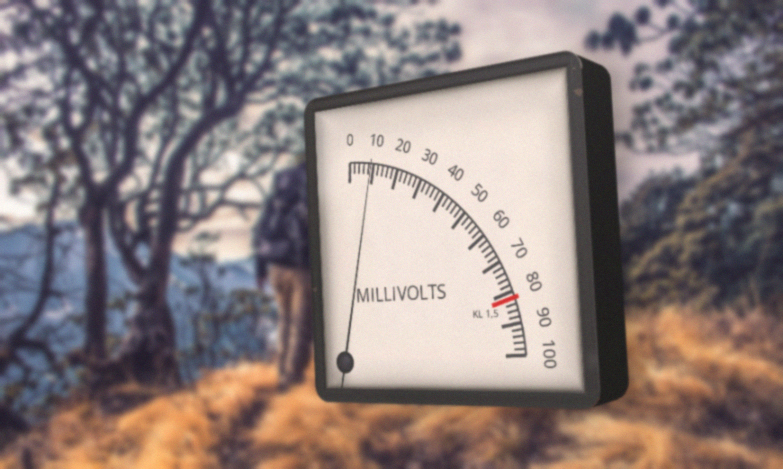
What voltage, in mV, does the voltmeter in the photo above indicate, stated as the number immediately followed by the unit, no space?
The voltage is 10mV
